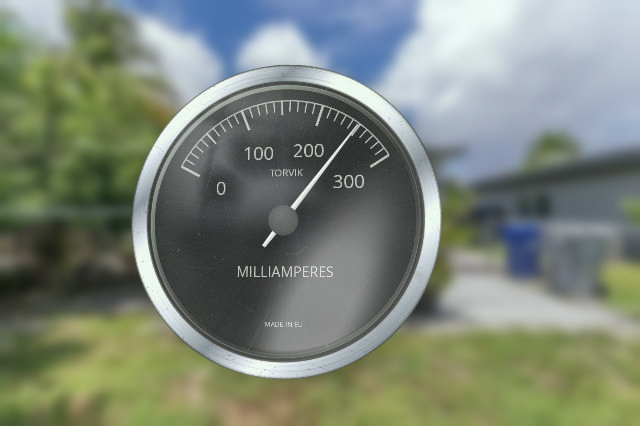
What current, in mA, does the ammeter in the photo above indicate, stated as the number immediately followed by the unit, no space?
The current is 250mA
